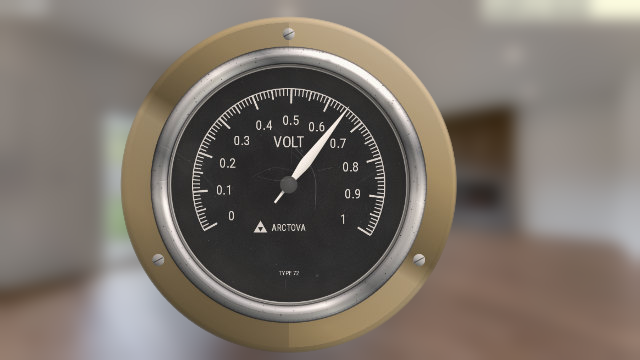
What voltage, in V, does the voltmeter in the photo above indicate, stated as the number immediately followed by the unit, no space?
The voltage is 0.65V
